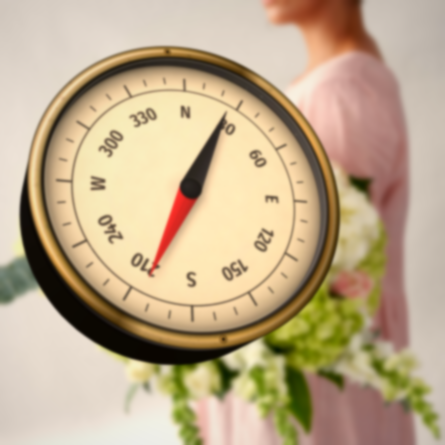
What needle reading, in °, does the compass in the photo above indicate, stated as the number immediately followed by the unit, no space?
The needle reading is 205°
